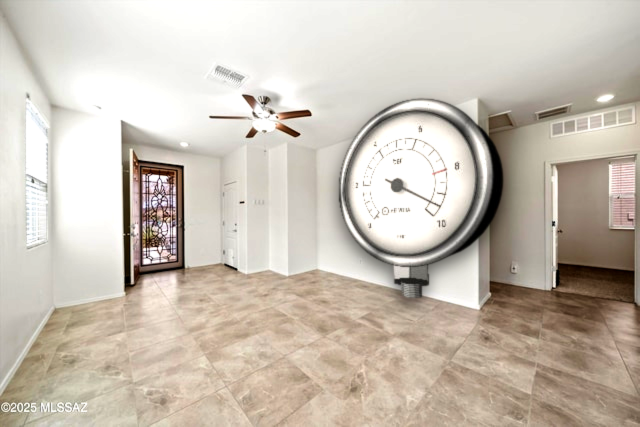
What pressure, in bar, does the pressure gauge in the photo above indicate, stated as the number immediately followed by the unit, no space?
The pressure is 9.5bar
